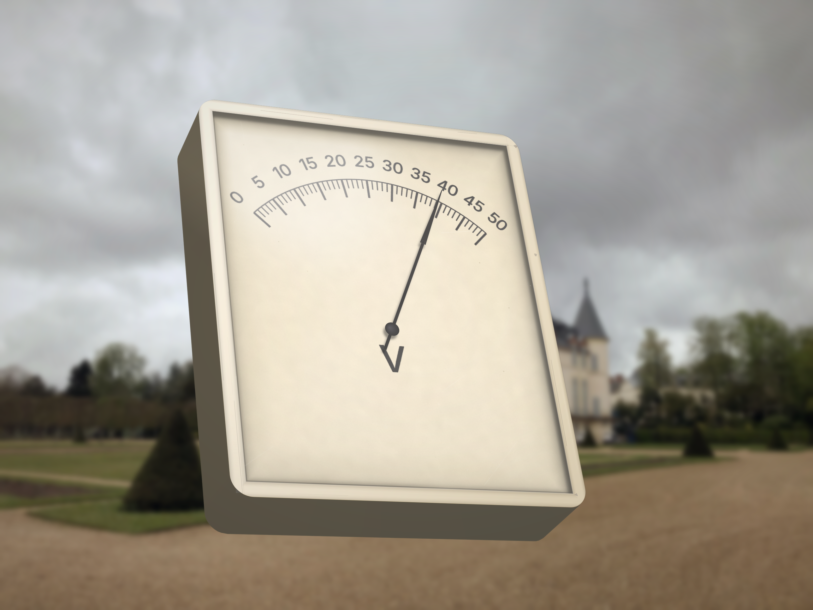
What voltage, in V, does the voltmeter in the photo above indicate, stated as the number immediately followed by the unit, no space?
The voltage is 39V
